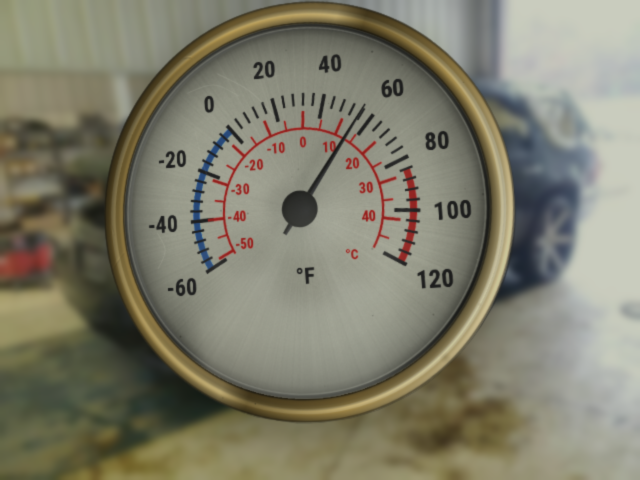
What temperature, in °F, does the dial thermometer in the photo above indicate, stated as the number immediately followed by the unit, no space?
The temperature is 56°F
